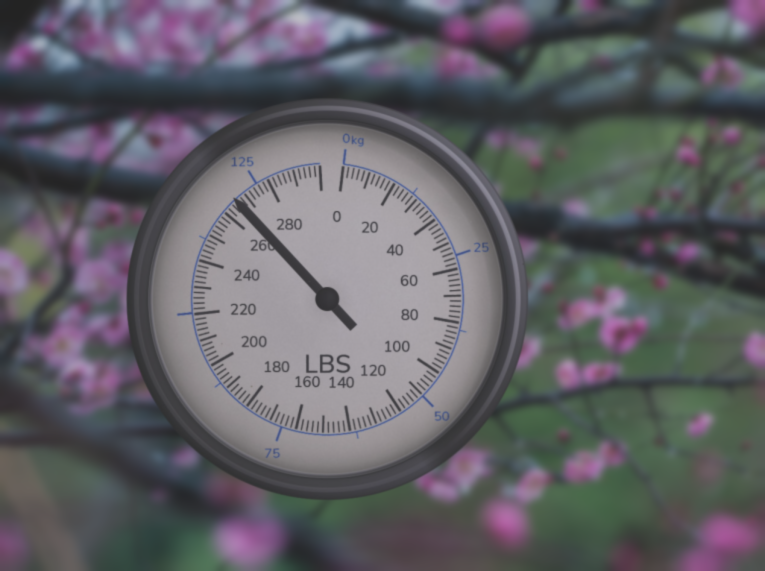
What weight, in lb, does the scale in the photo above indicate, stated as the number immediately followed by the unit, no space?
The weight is 266lb
